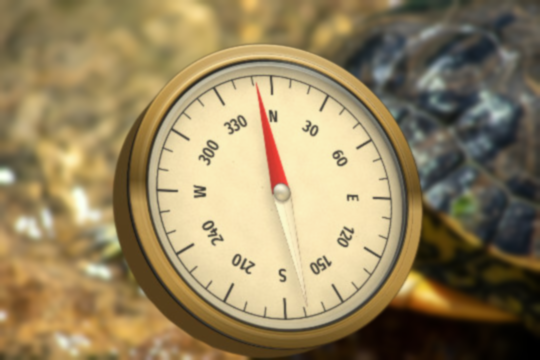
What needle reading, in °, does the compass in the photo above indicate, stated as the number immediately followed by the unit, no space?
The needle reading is 350°
